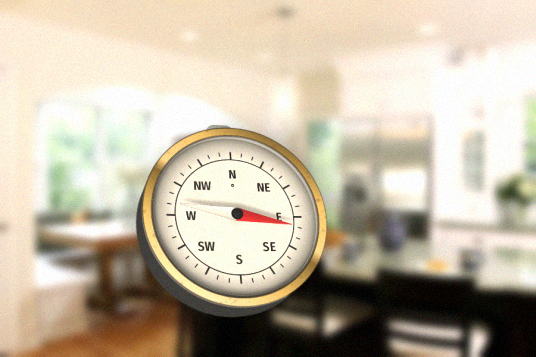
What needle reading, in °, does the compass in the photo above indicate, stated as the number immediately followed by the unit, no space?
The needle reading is 100°
